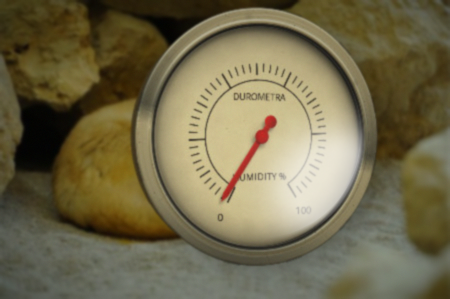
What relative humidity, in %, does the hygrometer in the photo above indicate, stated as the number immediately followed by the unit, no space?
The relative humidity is 2%
